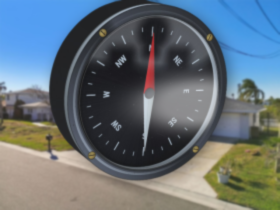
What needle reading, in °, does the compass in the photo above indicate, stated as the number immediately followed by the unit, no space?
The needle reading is 0°
